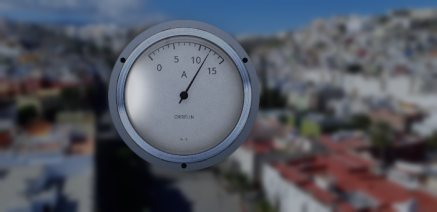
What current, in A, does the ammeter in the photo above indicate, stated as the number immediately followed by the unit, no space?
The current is 12A
